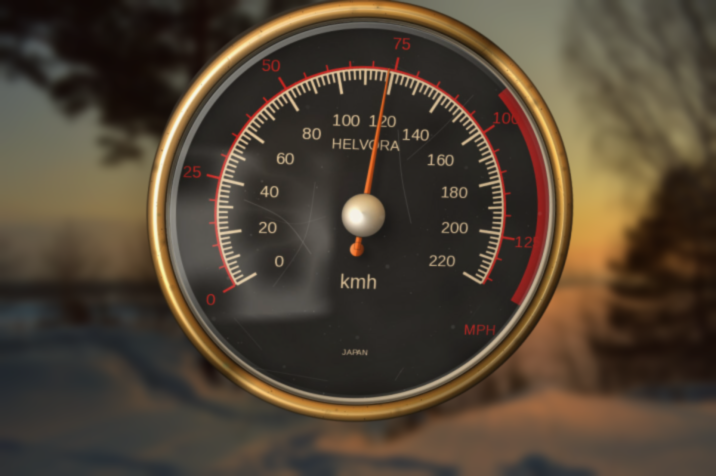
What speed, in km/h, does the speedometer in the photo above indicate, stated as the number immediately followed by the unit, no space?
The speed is 118km/h
